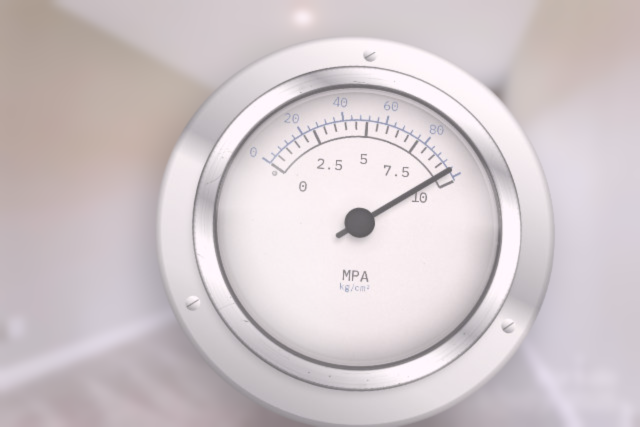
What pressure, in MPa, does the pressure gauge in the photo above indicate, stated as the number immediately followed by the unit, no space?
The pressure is 9.5MPa
